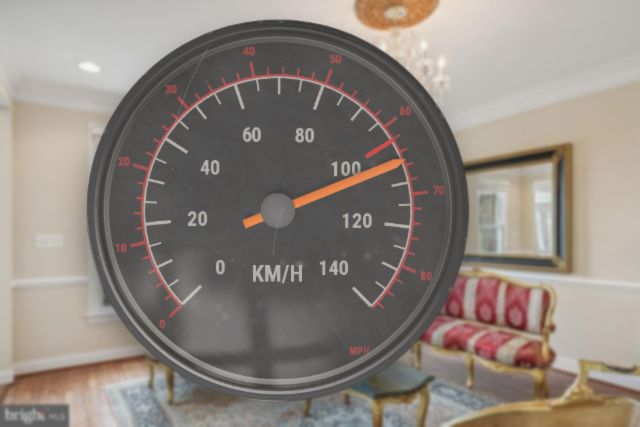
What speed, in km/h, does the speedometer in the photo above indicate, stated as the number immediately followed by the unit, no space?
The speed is 105km/h
